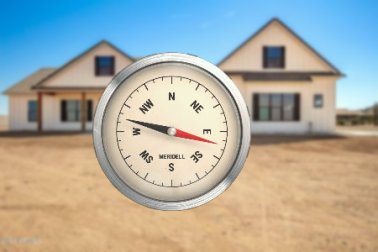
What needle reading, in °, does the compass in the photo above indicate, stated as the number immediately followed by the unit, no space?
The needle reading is 105°
